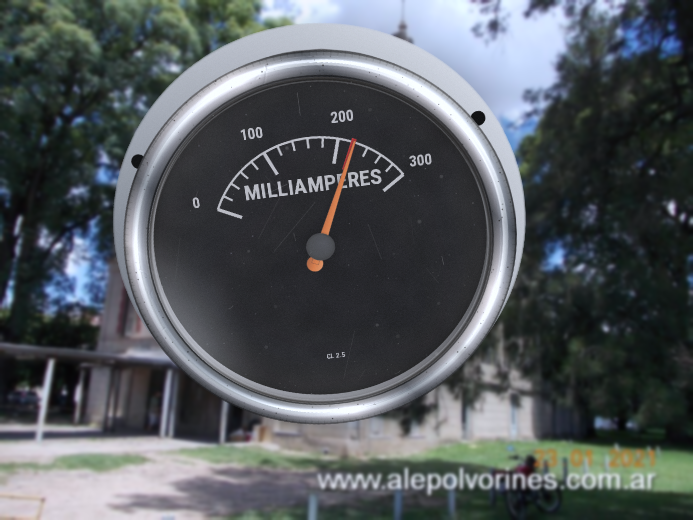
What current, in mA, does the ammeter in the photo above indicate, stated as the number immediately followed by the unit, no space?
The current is 220mA
